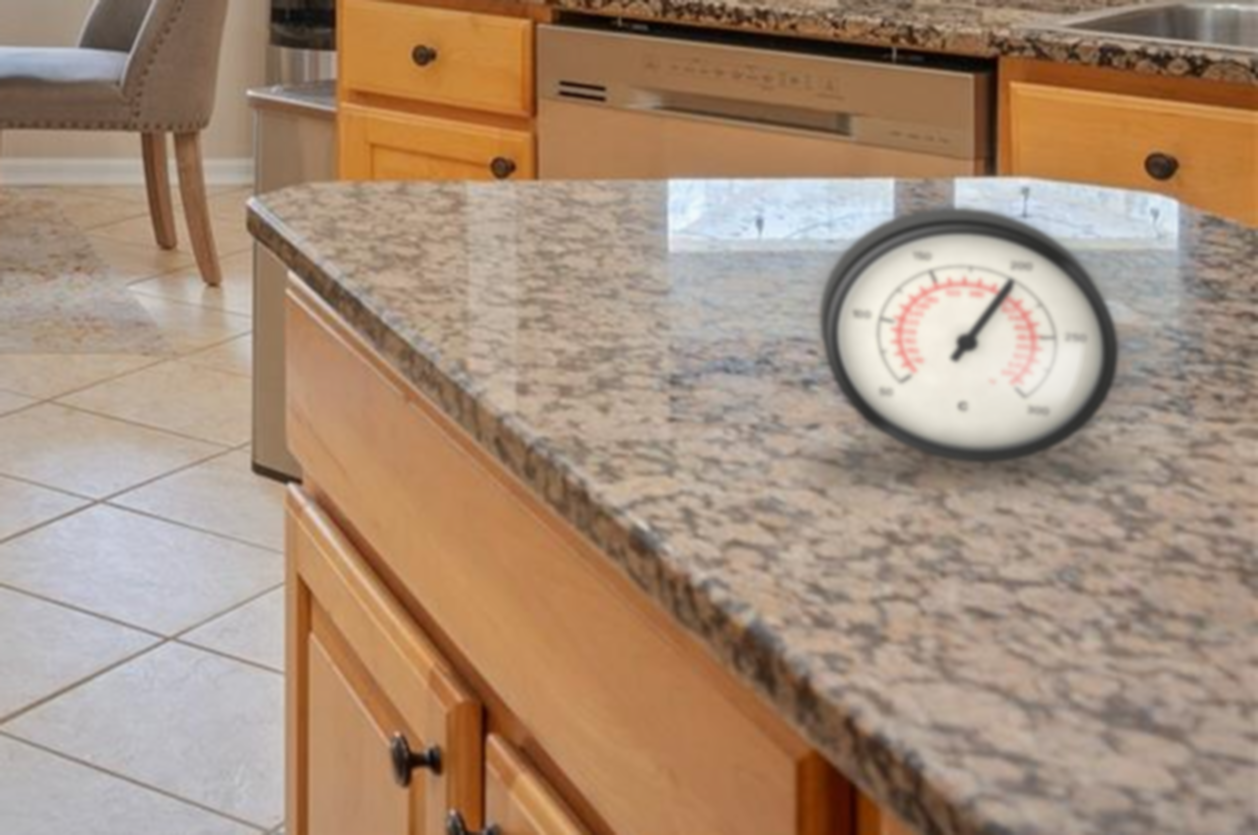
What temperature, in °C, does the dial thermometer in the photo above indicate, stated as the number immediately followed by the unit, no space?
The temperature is 200°C
